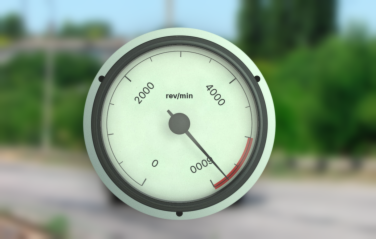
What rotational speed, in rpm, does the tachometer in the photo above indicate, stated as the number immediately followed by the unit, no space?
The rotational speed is 5750rpm
